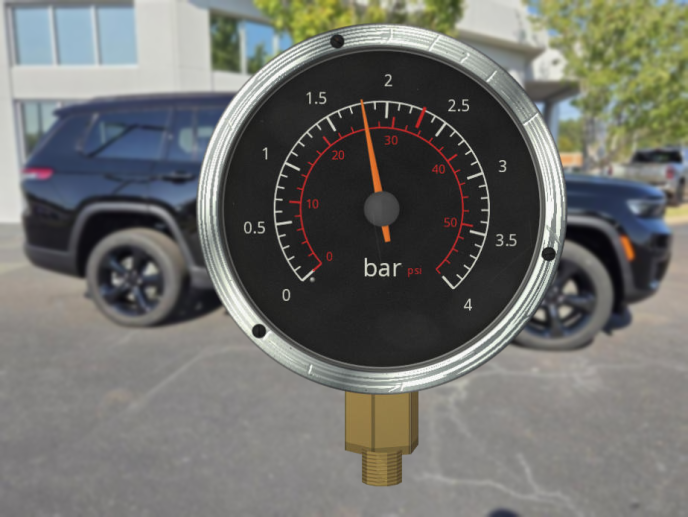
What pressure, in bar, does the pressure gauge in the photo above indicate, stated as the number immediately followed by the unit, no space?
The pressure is 1.8bar
